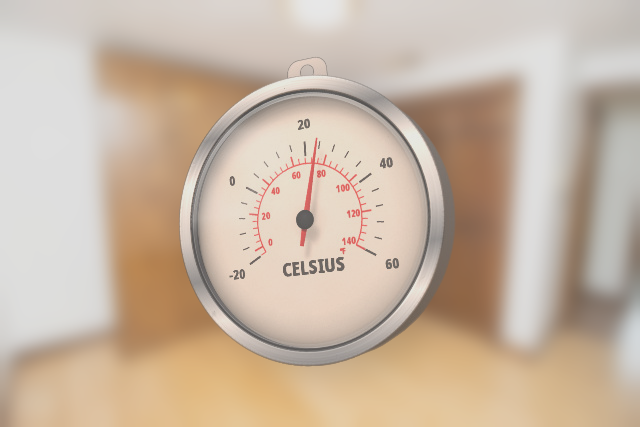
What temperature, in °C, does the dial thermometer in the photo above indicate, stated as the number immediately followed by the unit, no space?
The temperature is 24°C
